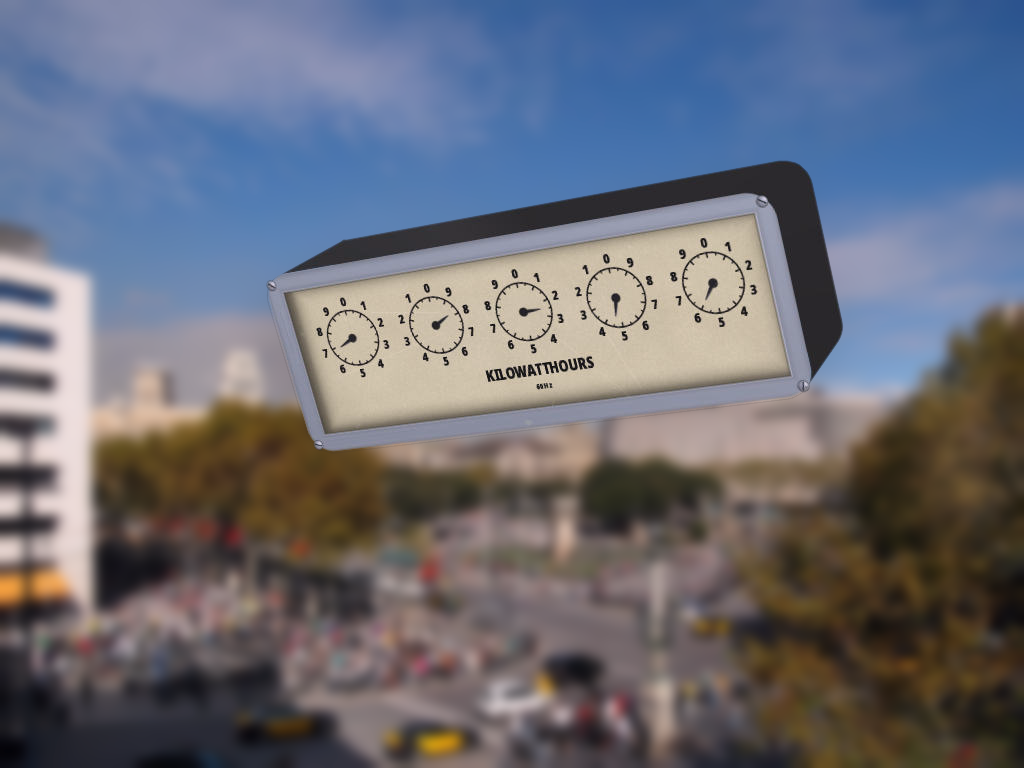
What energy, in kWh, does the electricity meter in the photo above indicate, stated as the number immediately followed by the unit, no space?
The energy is 68246kWh
